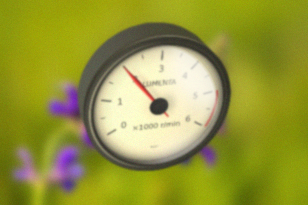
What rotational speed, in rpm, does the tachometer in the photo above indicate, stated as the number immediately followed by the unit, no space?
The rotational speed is 2000rpm
